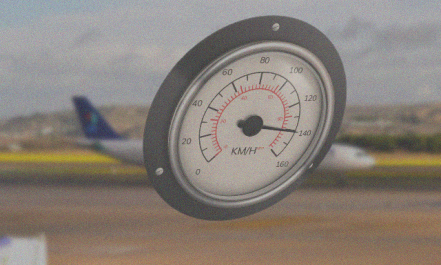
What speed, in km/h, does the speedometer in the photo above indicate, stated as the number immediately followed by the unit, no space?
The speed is 140km/h
